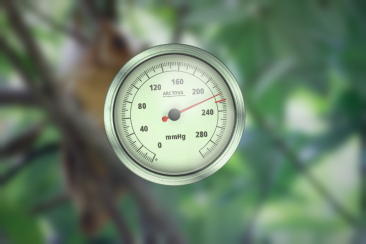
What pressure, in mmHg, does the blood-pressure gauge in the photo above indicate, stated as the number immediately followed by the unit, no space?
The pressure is 220mmHg
